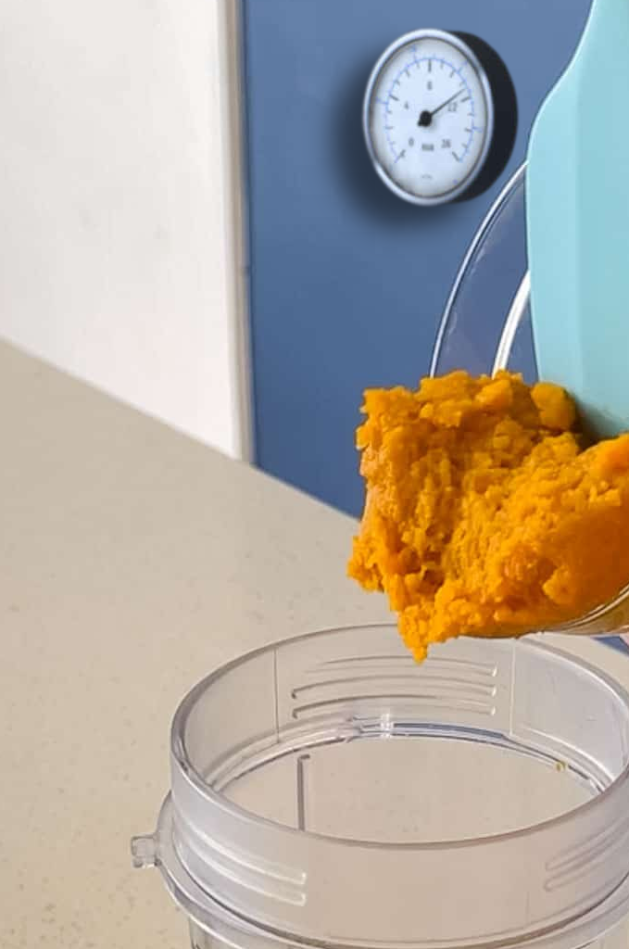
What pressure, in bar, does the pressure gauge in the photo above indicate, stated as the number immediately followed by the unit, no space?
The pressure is 11.5bar
